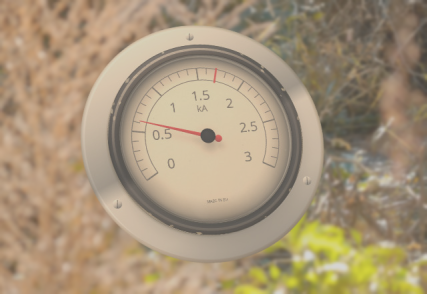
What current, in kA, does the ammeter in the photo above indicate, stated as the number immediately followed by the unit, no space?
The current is 0.6kA
